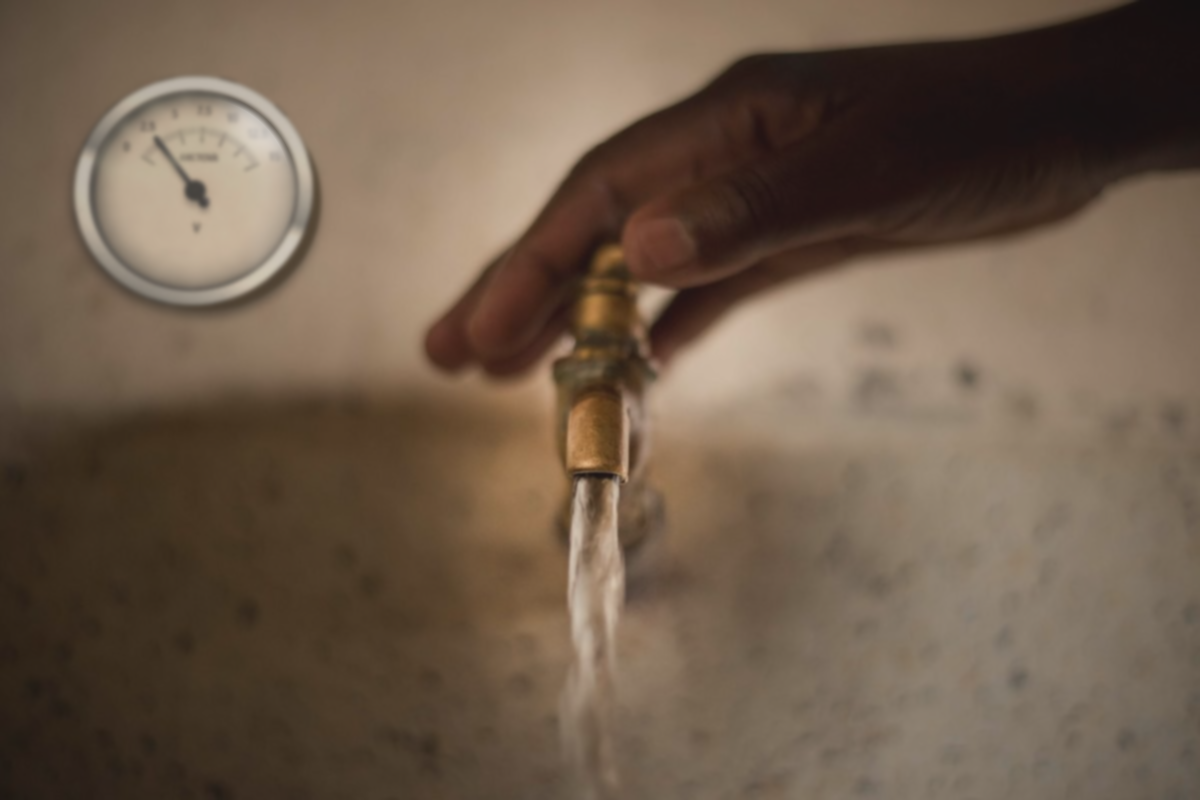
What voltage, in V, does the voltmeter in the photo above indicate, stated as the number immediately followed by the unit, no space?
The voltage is 2.5V
